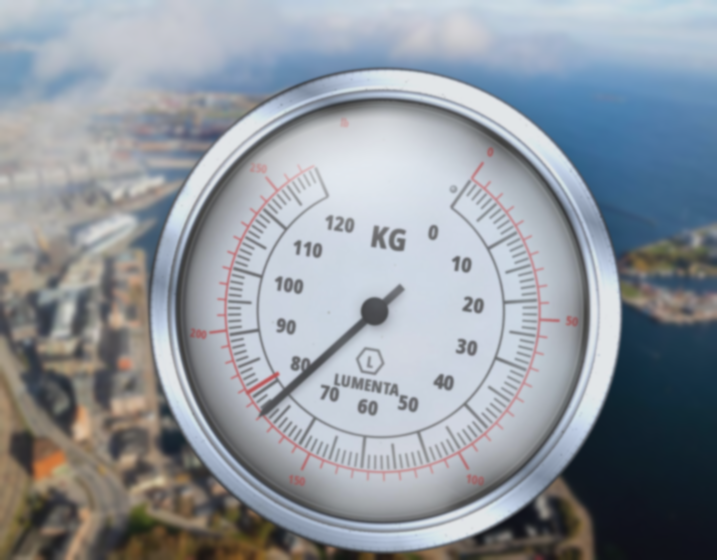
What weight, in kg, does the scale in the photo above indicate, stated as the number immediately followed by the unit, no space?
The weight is 77kg
